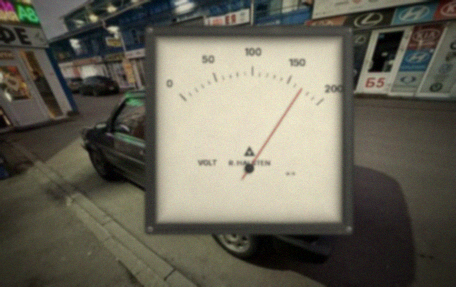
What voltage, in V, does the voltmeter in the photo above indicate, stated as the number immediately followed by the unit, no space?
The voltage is 170V
